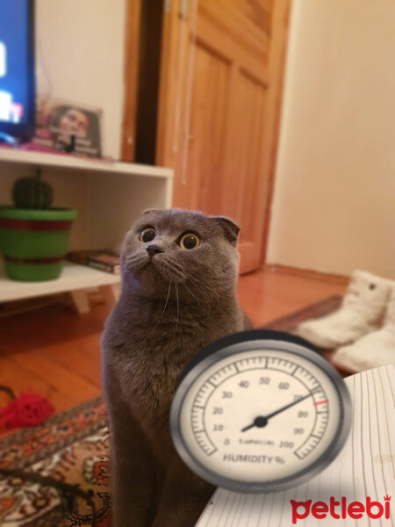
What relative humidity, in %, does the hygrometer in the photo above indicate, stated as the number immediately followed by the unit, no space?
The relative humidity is 70%
